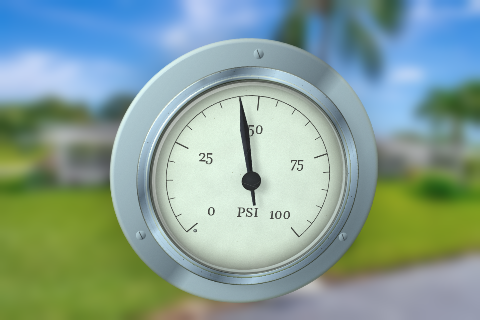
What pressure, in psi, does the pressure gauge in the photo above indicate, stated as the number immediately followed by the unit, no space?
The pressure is 45psi
